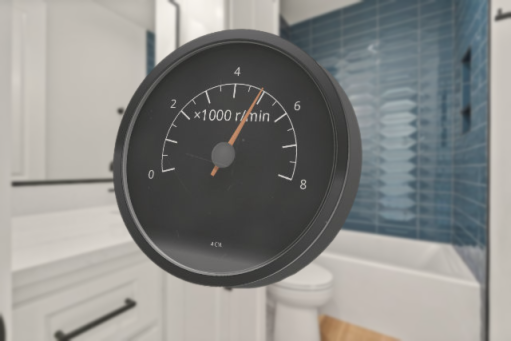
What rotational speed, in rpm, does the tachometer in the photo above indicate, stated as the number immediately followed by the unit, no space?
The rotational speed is 5000rpm
